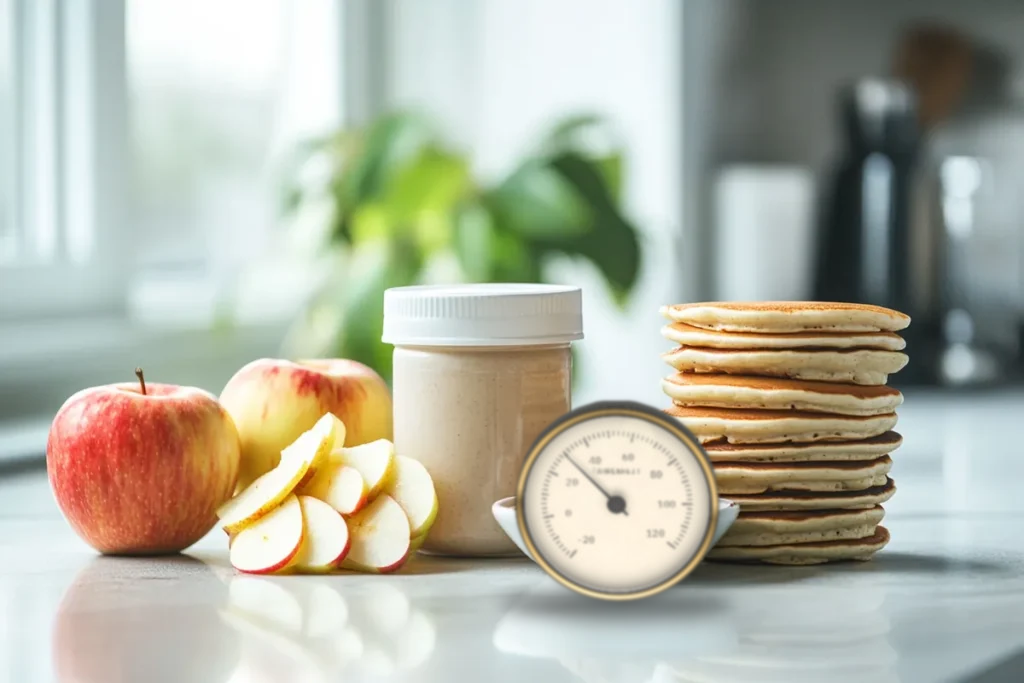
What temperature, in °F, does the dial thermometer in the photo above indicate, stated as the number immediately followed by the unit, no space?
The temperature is 30°F
